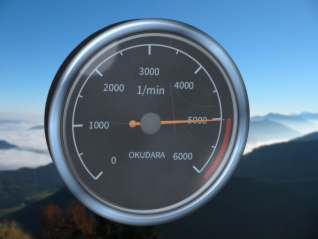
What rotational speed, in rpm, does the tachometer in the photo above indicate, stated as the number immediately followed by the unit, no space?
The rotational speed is 5000rpm
